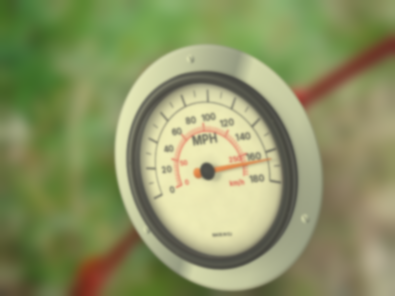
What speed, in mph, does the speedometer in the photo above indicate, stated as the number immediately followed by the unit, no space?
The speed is 165mph
